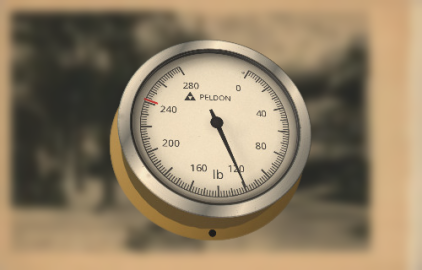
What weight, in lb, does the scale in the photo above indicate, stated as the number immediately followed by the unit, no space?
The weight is 120lb
